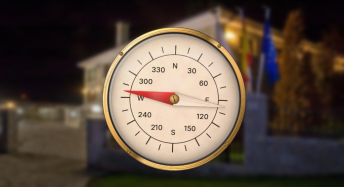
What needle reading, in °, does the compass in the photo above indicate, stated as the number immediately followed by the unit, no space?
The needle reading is 277.5°
